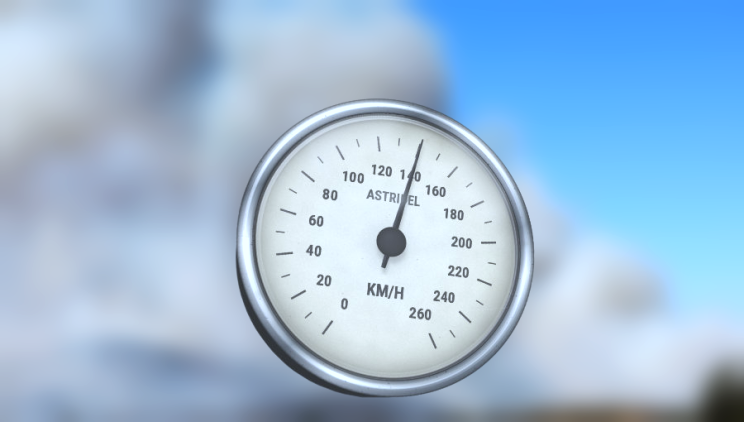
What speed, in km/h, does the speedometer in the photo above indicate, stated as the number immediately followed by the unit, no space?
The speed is 140km/h
